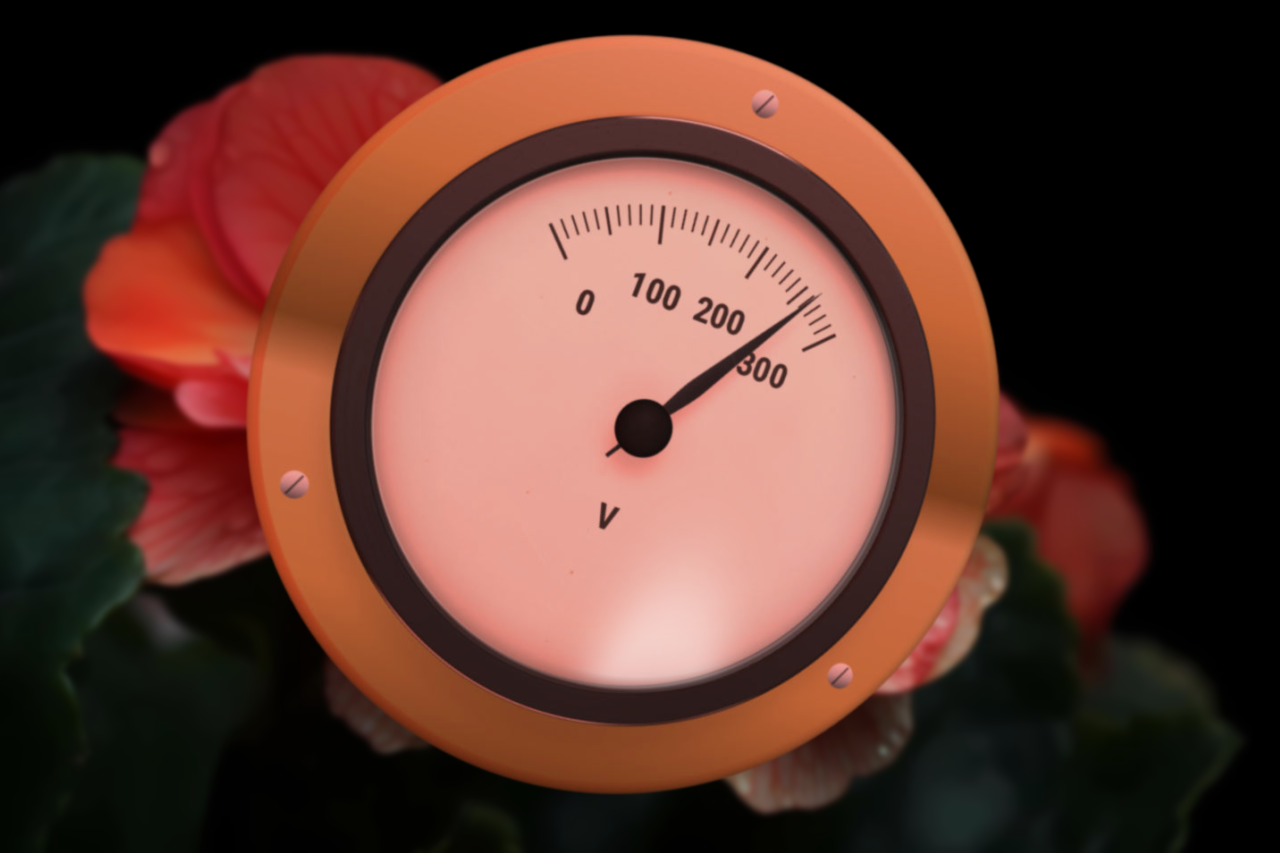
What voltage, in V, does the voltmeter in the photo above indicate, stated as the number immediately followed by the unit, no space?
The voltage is 260V
